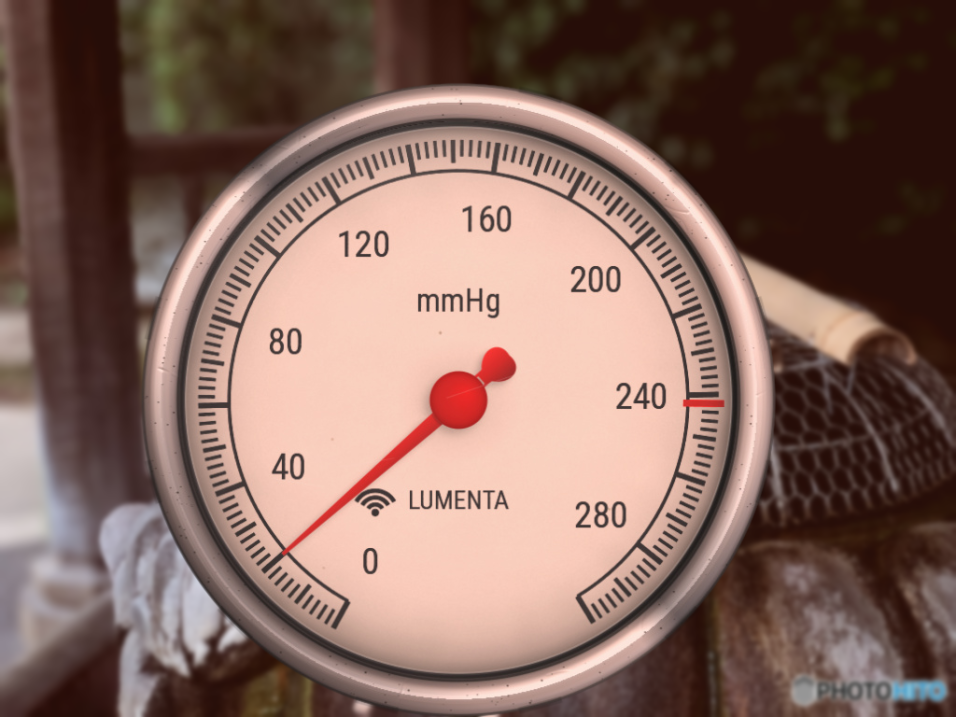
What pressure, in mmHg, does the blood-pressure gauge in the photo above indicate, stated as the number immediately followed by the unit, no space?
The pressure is 20mmHg
